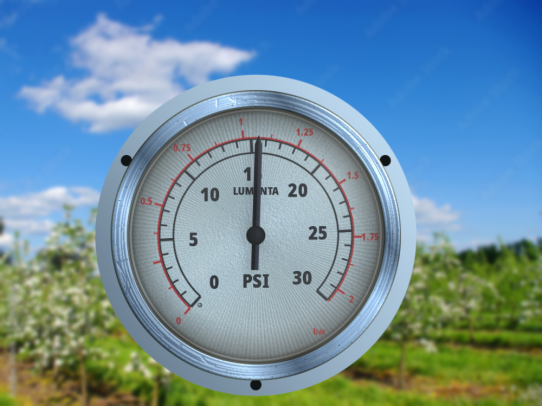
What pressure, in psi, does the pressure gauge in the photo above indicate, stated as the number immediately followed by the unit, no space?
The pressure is 15.5psi
